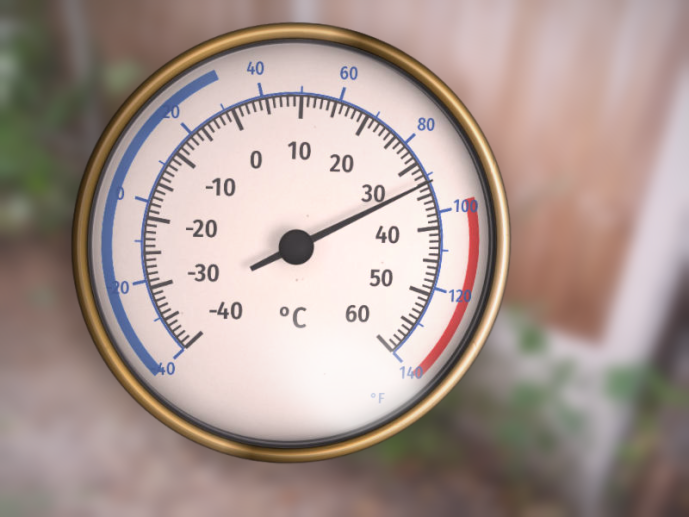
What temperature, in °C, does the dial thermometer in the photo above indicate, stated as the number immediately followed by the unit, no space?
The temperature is 33°C
